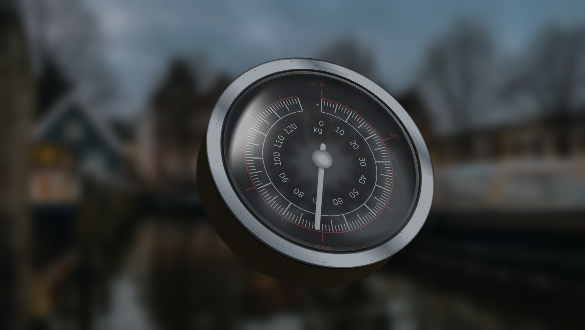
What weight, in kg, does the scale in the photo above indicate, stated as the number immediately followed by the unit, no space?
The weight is 70kg
